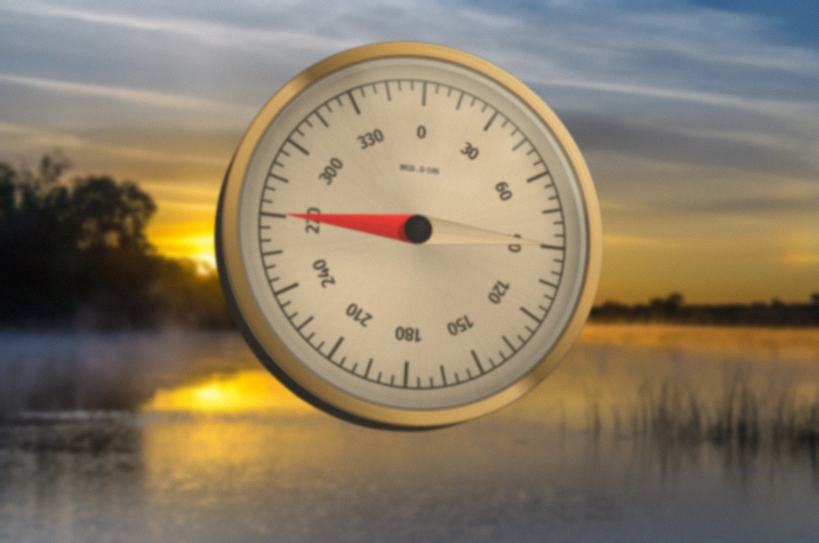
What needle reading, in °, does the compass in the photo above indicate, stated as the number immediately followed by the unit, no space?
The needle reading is 270°
